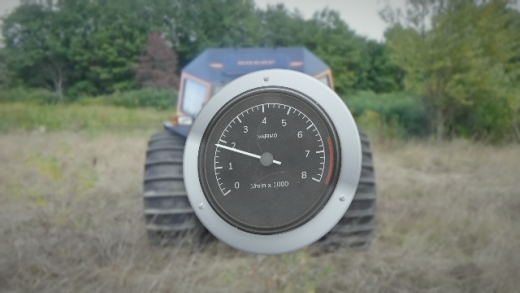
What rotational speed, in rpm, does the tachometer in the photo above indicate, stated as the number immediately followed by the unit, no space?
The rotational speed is 1800rpm
